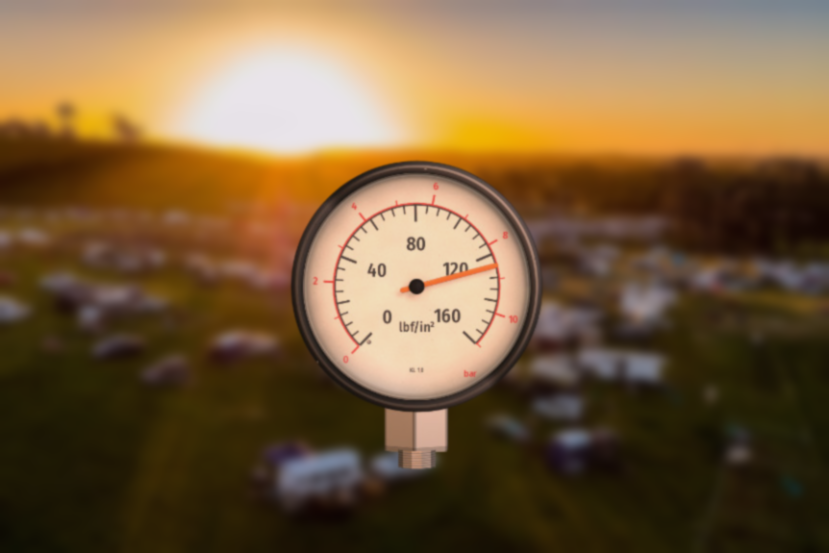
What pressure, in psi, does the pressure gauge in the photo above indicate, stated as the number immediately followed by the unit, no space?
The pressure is 125psi
